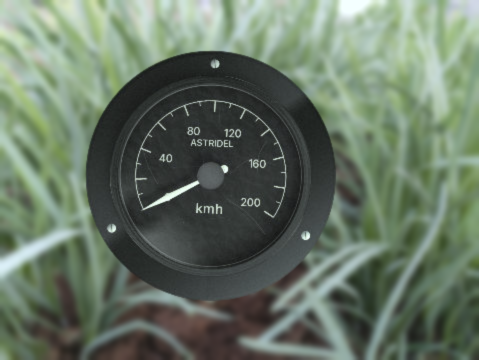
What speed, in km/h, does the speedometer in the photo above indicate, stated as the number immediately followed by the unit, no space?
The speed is 0km/h
